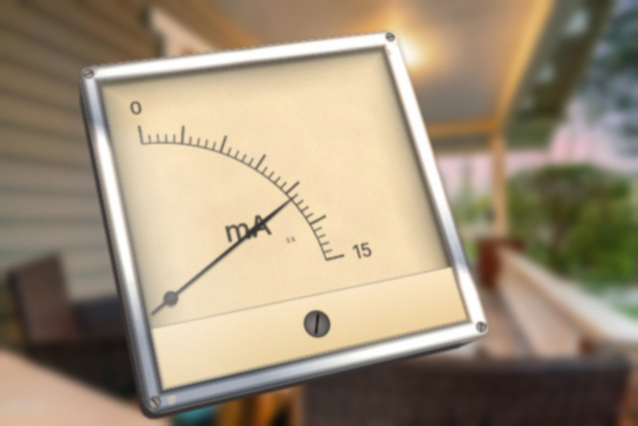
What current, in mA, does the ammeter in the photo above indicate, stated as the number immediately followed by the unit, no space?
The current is 10.5mA
